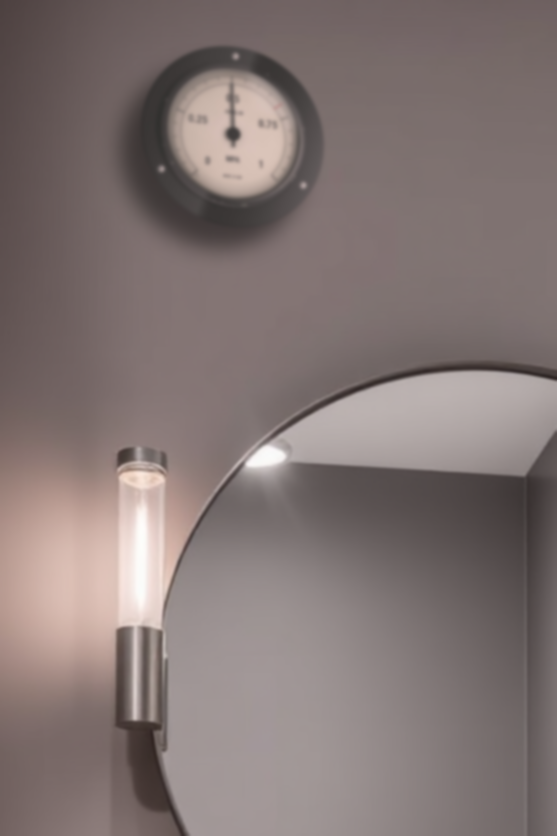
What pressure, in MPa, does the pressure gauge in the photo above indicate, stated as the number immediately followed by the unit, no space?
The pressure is 0.5MPa
